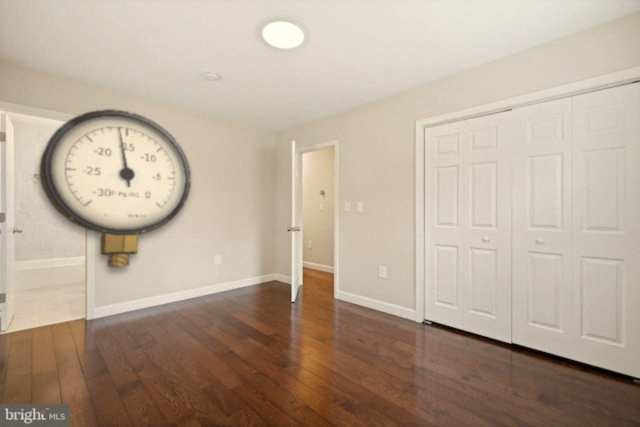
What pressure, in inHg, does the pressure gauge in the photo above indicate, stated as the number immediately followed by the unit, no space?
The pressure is -16inHg
